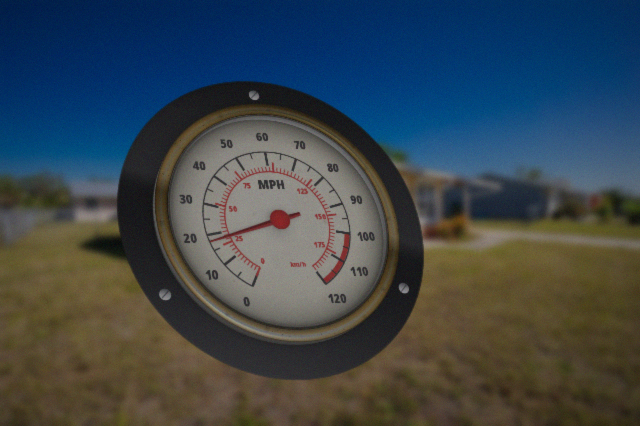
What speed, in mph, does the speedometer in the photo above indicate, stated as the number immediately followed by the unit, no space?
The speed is 17.5mph
